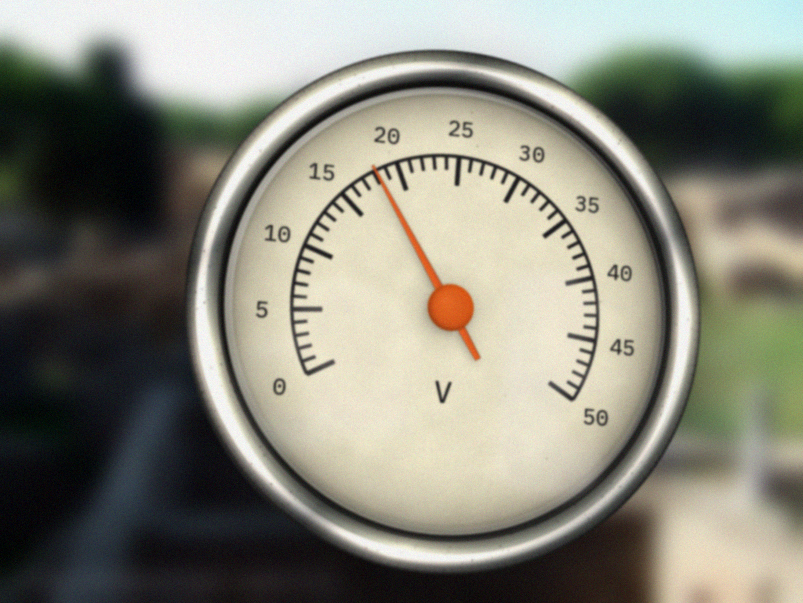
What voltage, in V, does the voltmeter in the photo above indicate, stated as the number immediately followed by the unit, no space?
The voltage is 18V
